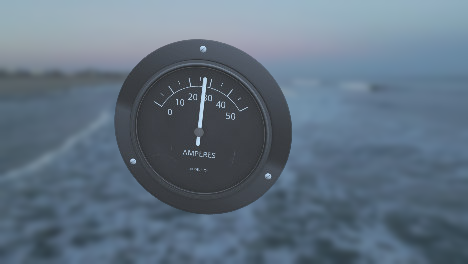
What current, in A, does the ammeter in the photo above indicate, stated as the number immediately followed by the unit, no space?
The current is 27.5A
